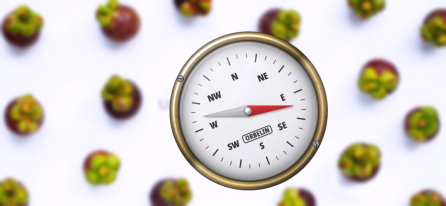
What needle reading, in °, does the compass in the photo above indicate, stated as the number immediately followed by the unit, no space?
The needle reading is 105°
